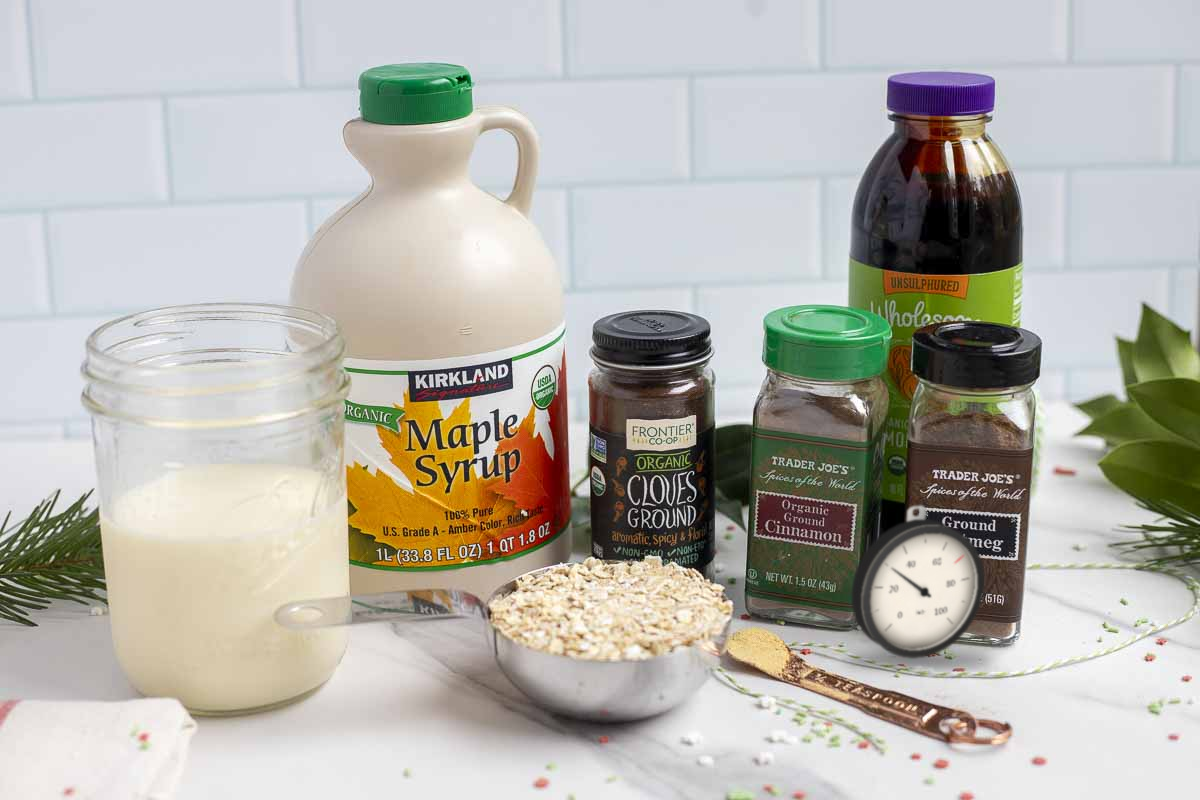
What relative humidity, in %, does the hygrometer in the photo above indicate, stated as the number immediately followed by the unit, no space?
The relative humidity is 30%
